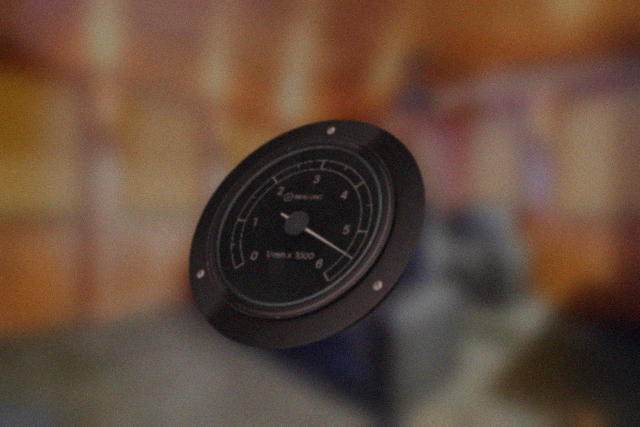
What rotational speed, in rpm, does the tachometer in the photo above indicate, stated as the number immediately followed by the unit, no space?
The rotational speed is 5500rpm
